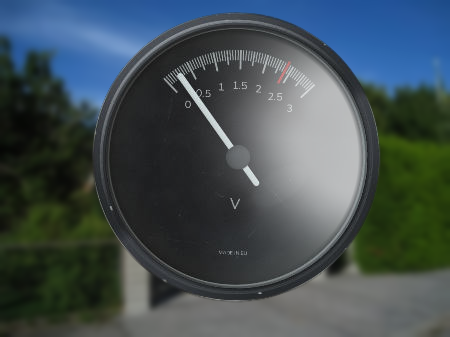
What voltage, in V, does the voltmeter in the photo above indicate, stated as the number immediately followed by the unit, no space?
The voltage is 0.25V
